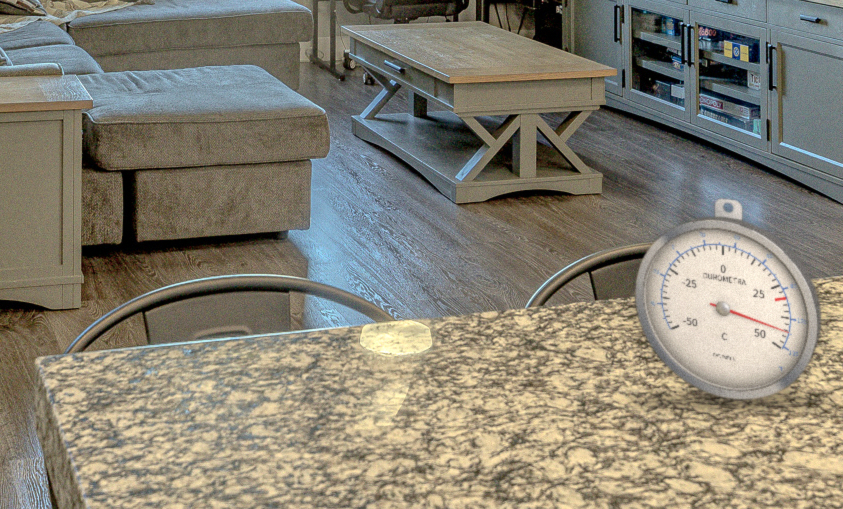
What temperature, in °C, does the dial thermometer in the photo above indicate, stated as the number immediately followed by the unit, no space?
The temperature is 42.5°C
